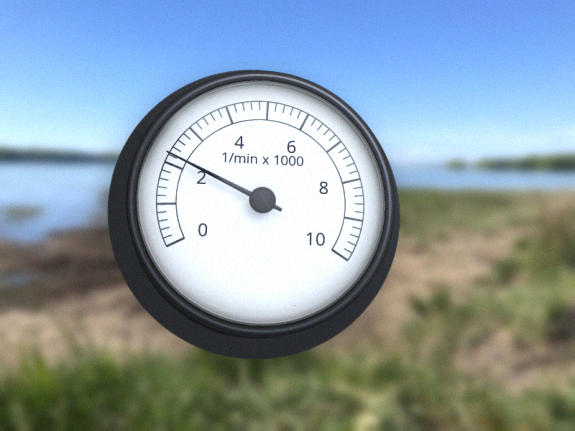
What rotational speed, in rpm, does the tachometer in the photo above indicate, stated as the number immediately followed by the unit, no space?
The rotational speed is 2200rpm
